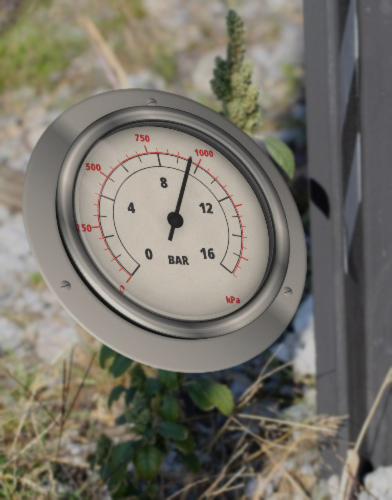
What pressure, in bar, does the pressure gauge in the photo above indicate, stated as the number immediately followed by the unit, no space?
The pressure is 9.5bar
